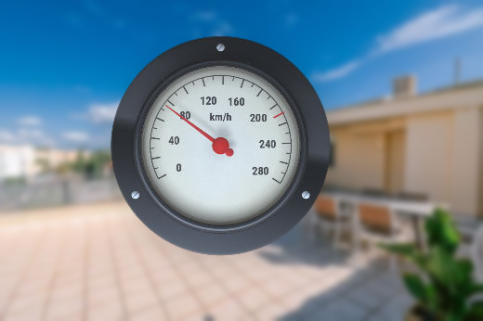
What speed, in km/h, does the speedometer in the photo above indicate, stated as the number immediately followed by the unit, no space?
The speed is 75km/h
